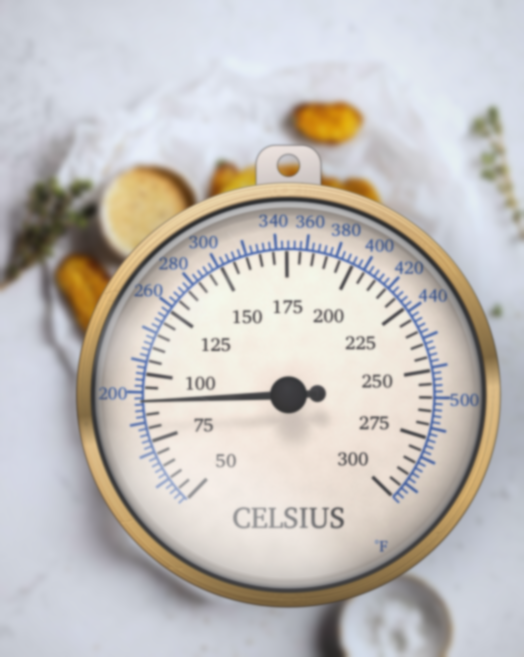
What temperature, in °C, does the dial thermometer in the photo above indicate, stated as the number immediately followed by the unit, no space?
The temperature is 90°C
